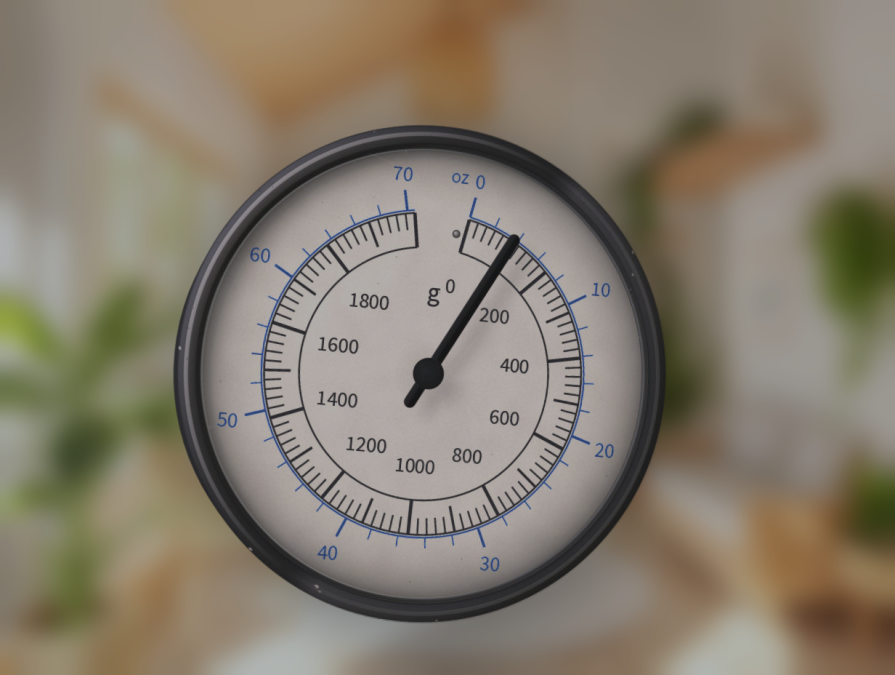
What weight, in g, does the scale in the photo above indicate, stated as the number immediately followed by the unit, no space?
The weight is 100g
